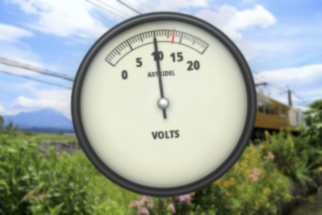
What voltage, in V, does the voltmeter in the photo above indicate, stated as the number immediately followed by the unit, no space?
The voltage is 10V
